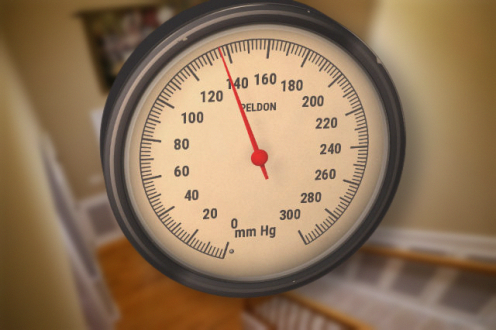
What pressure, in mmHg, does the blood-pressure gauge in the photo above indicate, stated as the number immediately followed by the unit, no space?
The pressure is 136mmHg
